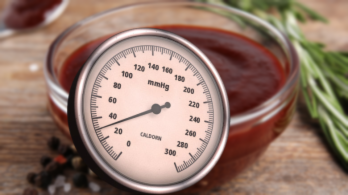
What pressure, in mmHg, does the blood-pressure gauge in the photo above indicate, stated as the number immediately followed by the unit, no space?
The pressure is 30mmHg
